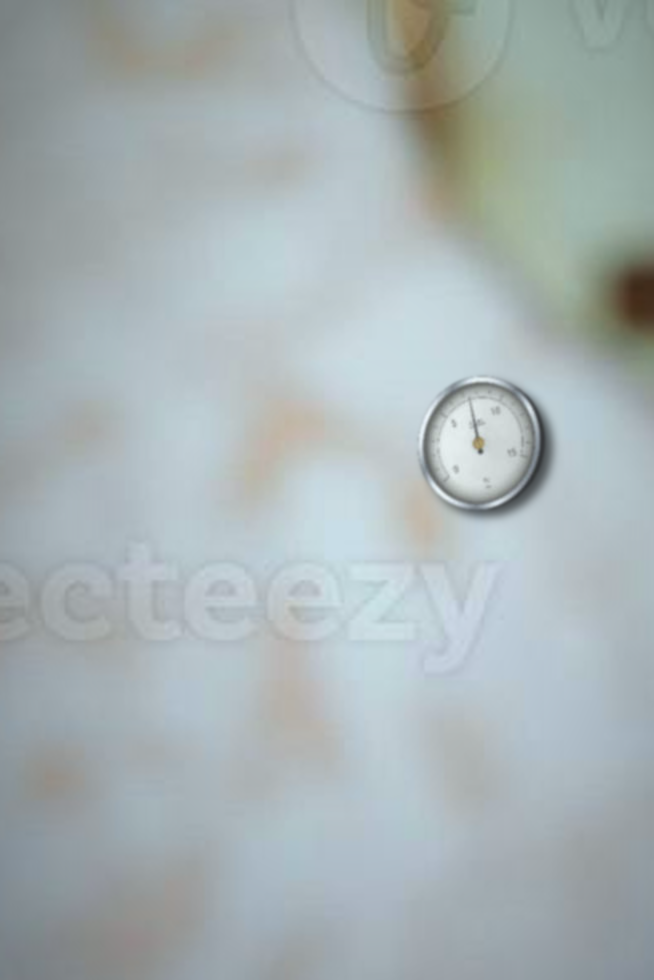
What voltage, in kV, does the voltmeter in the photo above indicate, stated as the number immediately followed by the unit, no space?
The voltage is 7.5kV
